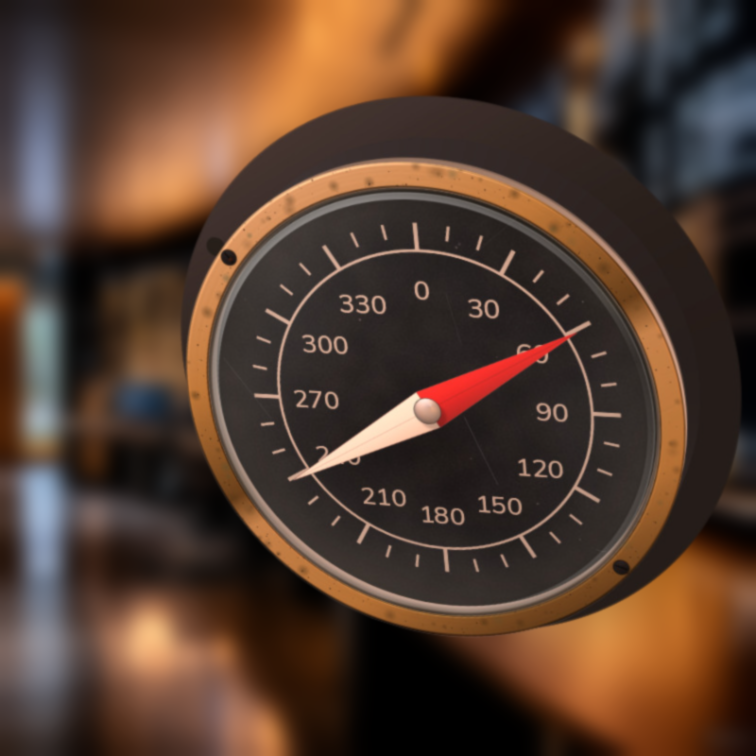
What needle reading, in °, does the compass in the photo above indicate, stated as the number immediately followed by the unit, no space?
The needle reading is 60°
